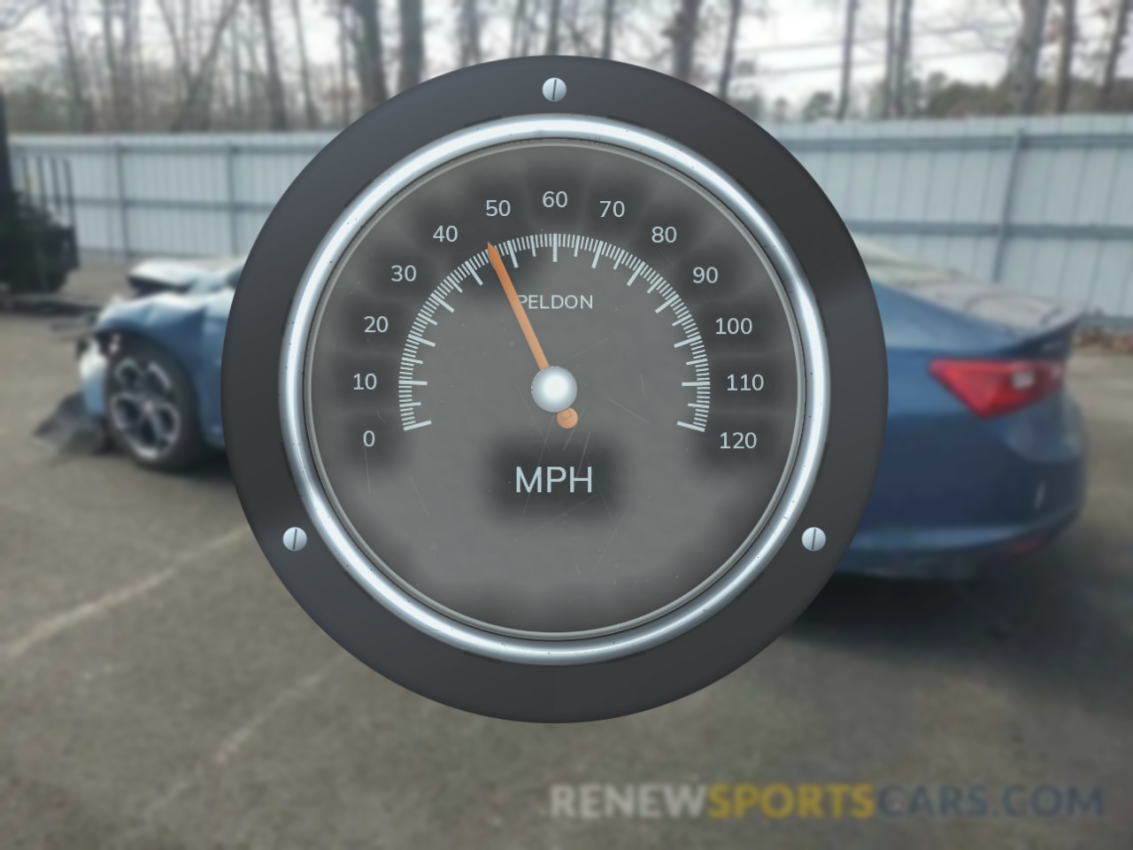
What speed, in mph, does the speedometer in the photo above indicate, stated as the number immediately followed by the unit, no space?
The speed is 46mph
